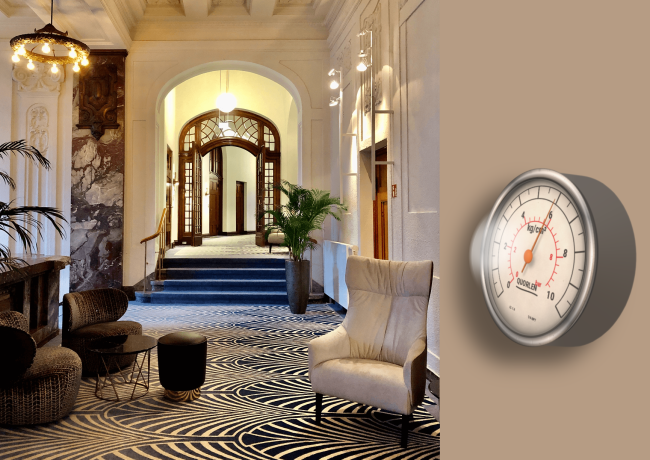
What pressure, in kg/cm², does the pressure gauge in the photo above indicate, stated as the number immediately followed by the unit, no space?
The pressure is 6kg/cm²
